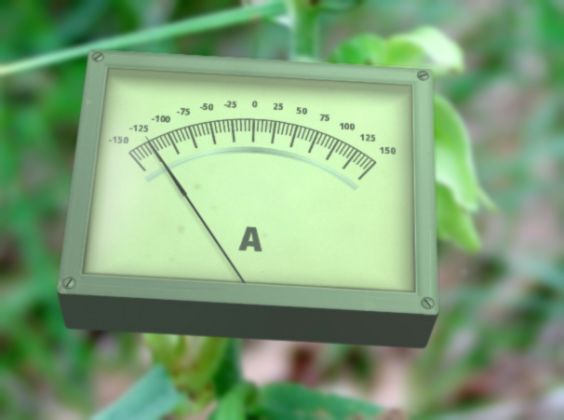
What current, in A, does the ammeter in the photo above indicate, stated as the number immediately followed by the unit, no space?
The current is -125A
